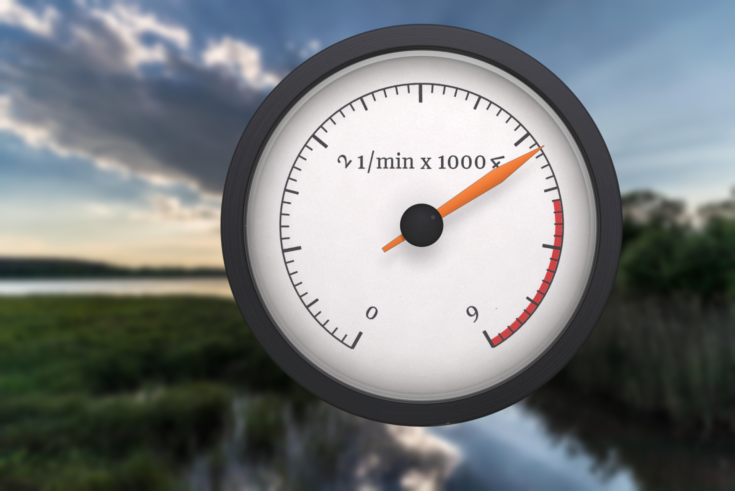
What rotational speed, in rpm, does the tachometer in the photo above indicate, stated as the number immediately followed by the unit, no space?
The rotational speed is 4150rpm
